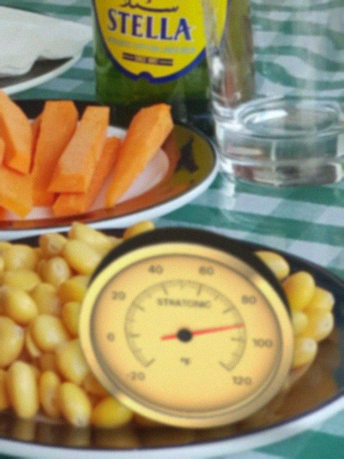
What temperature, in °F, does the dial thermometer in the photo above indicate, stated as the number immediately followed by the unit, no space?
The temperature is 90°F
